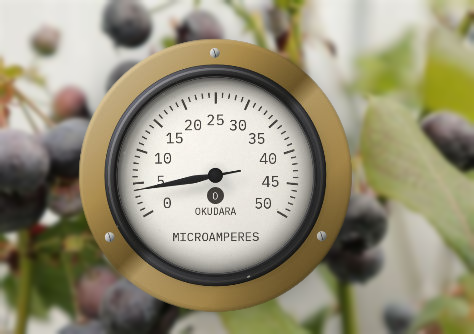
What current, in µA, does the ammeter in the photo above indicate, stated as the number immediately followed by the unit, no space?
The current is 4µA
